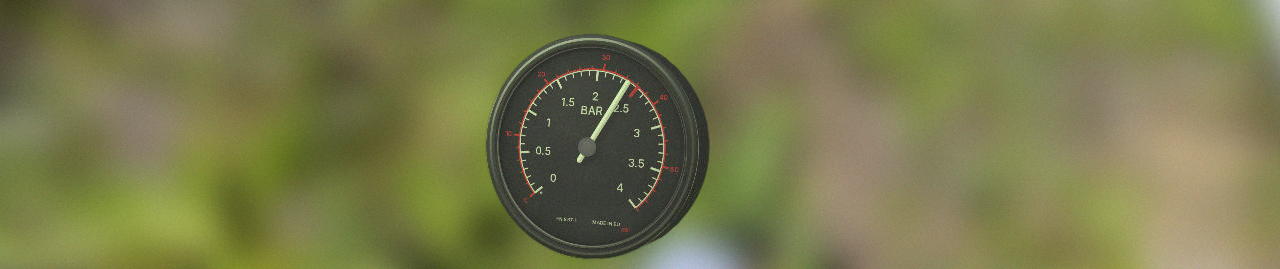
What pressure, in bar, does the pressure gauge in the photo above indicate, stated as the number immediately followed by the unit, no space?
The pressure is 2.4bar
